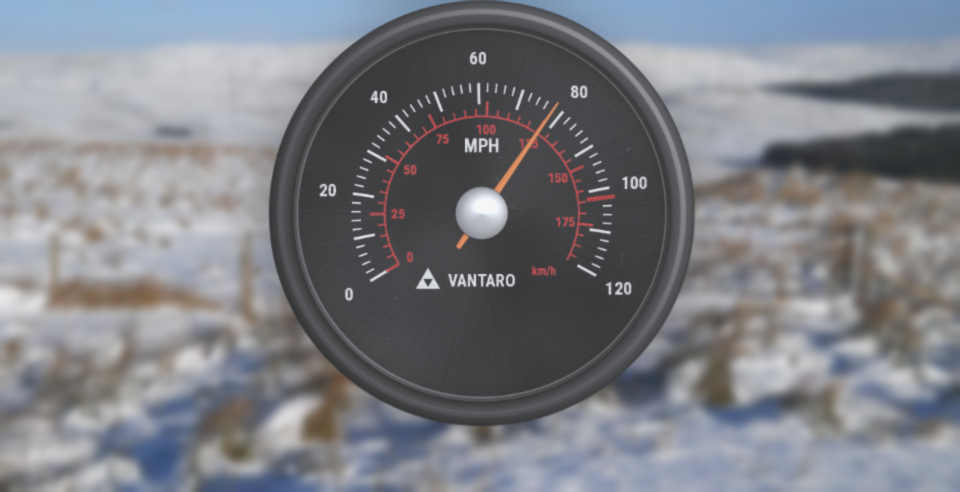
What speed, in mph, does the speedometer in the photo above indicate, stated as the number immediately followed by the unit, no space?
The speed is 78mph
